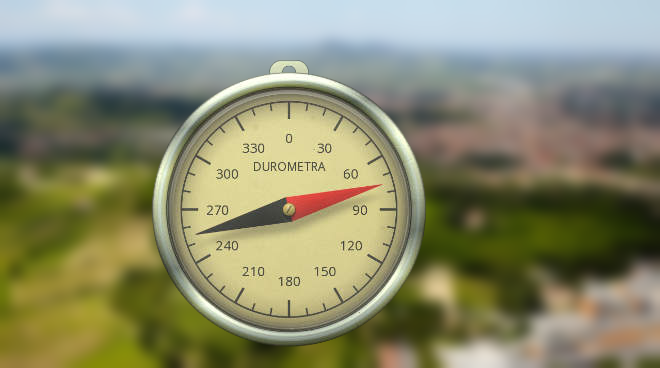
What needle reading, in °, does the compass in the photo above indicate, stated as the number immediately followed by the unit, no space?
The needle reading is 75°
